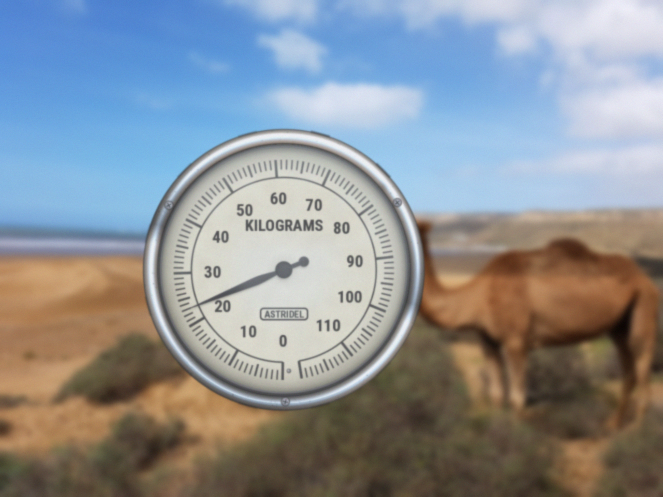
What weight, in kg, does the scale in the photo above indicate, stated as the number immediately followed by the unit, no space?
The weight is 23kg
